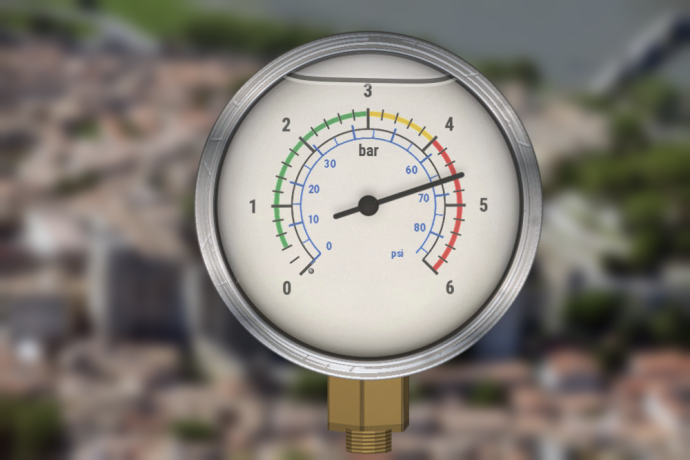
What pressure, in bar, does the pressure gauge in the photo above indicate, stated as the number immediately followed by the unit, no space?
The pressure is 4.6bar
